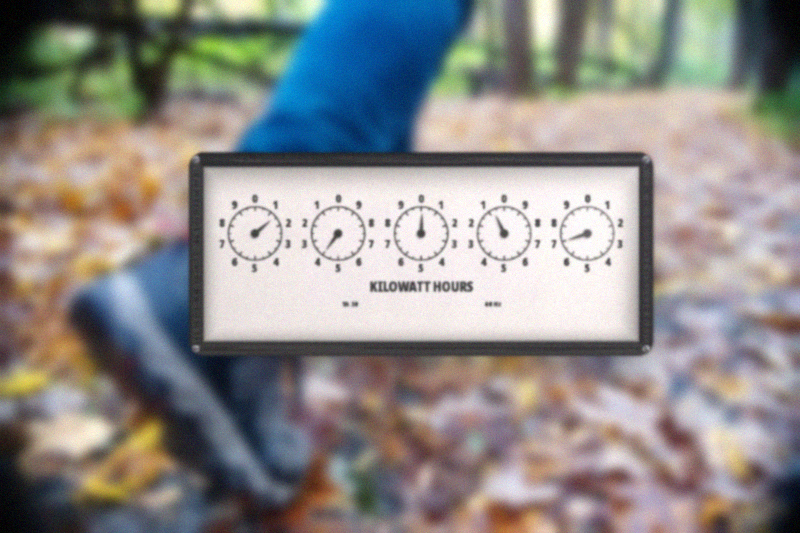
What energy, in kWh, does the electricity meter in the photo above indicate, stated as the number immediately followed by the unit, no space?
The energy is 14007kWh
